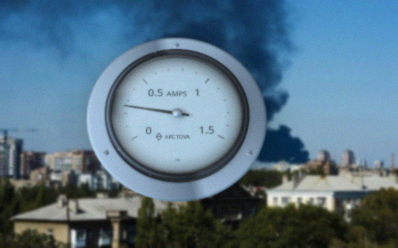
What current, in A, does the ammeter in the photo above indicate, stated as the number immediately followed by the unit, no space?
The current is 0.25A
